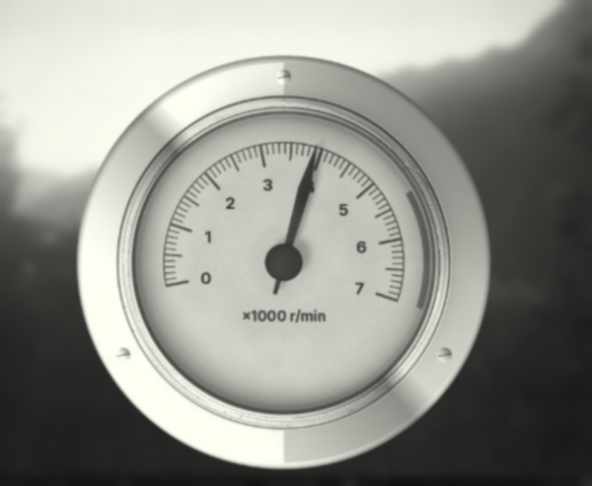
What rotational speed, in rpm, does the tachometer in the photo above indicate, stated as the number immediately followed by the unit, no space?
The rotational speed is 3900rpm
